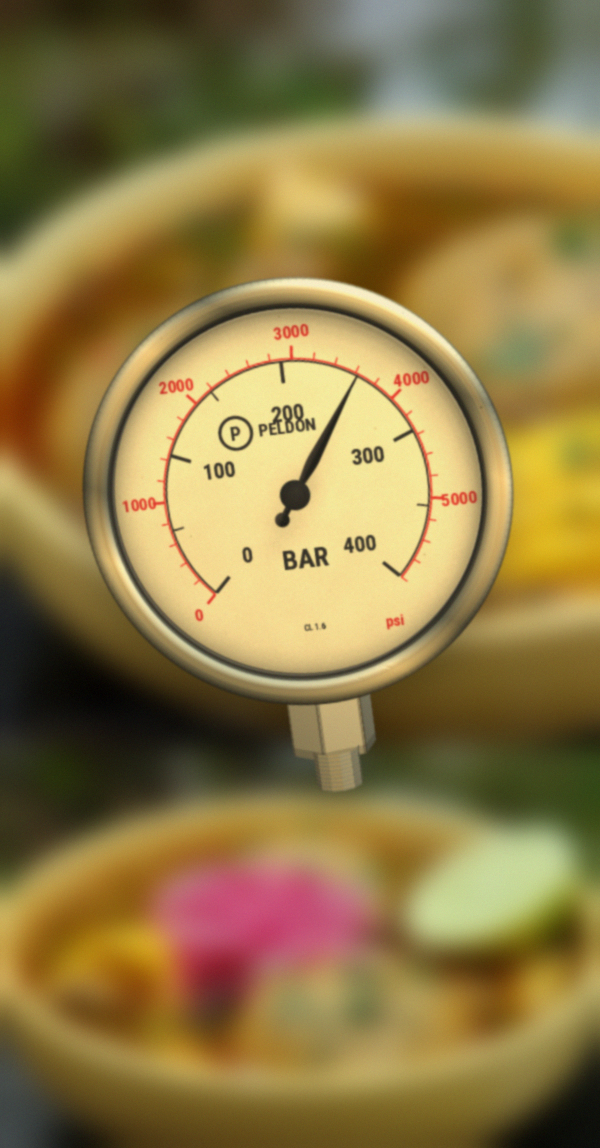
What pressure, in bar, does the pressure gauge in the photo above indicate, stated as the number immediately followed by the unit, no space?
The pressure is 250bar
